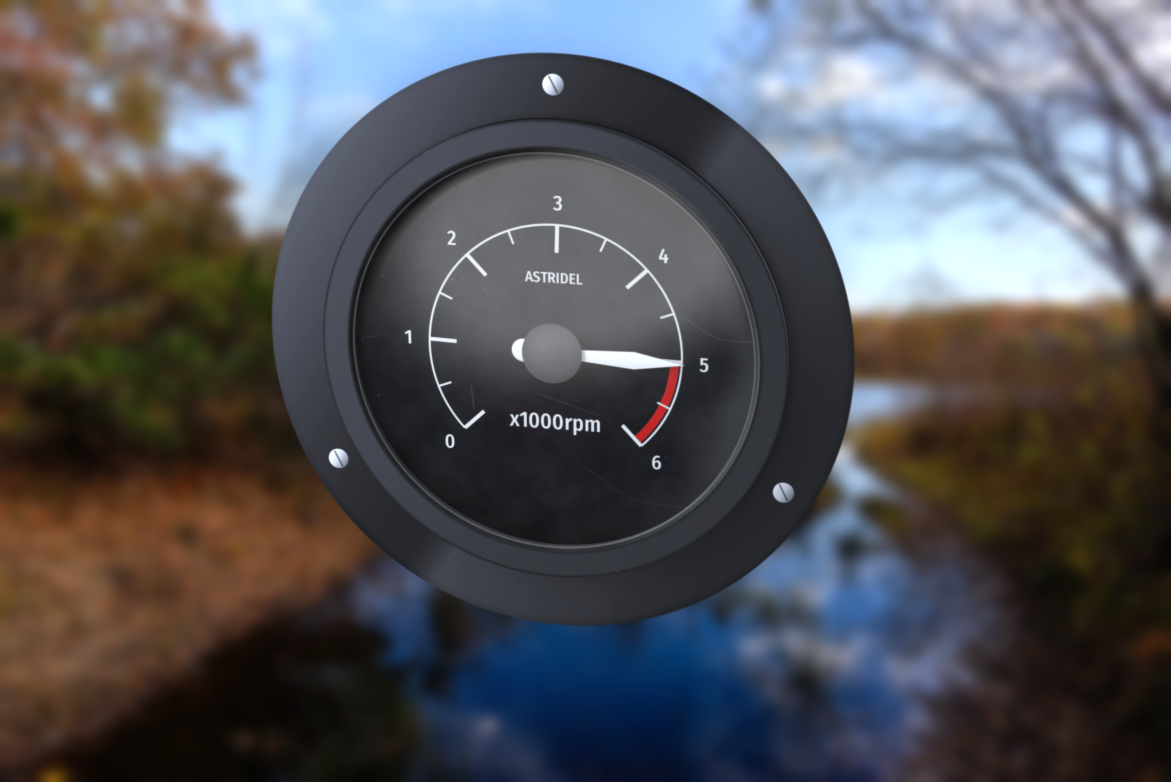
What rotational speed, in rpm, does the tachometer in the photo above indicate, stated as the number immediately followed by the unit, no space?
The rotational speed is 5000rpm
